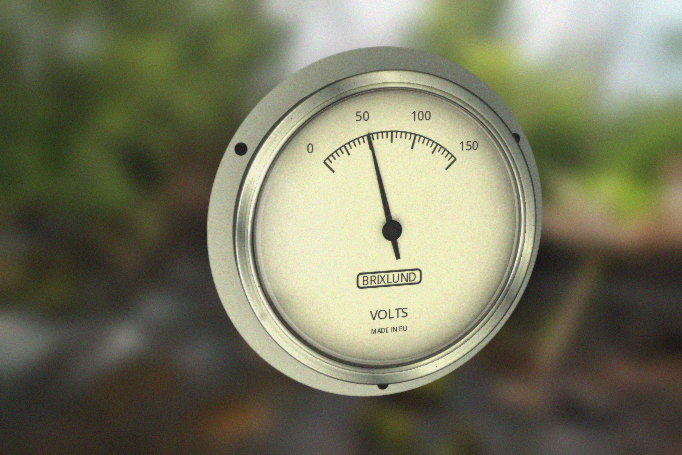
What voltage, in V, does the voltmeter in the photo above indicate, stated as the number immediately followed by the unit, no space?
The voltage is 50V
